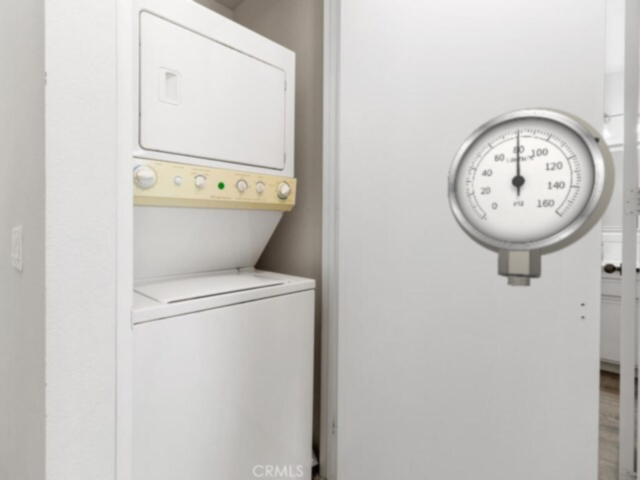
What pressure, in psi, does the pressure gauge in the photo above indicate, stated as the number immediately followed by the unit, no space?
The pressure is 80psi
